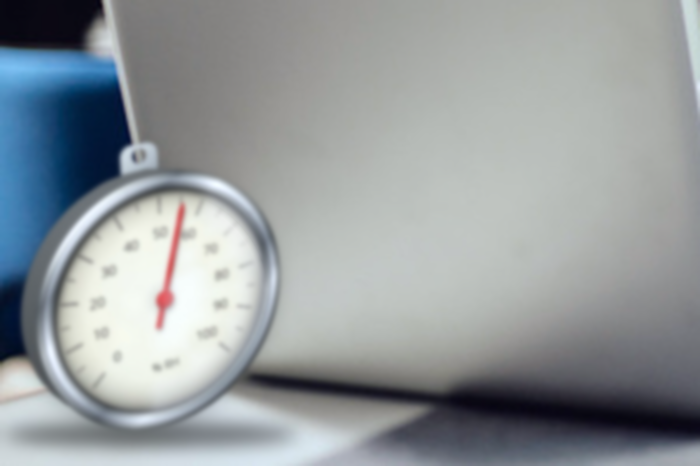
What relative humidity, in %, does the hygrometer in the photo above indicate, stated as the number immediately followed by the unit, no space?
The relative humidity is 55%
